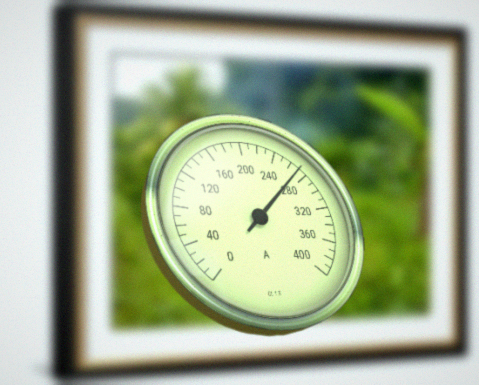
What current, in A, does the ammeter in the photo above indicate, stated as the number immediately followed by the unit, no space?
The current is 270A
